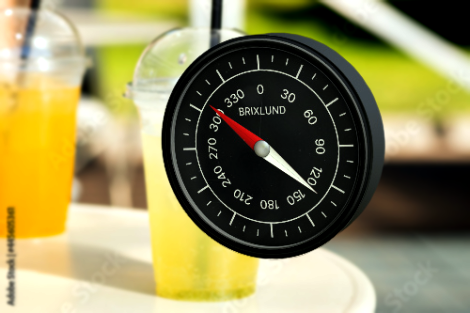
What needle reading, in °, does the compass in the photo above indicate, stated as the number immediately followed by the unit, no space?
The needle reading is 310°
